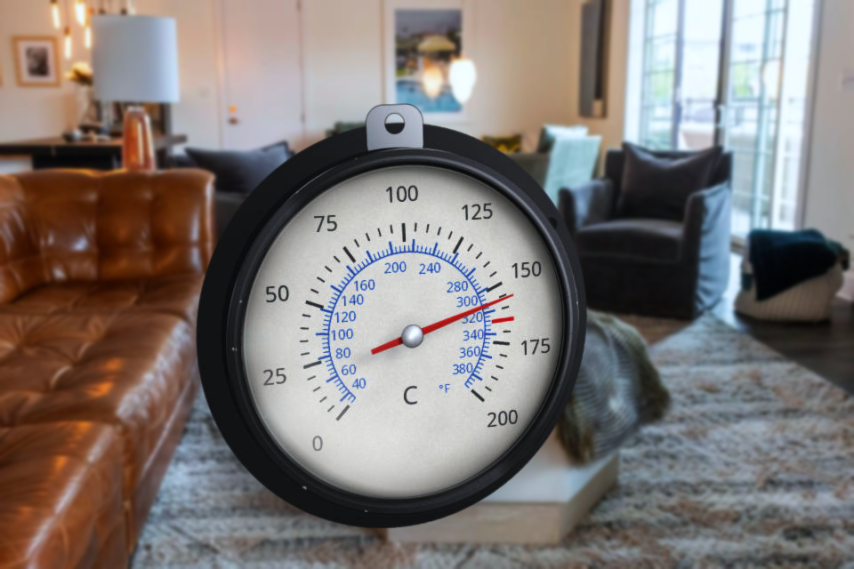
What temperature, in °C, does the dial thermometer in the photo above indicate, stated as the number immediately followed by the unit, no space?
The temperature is 155°C
